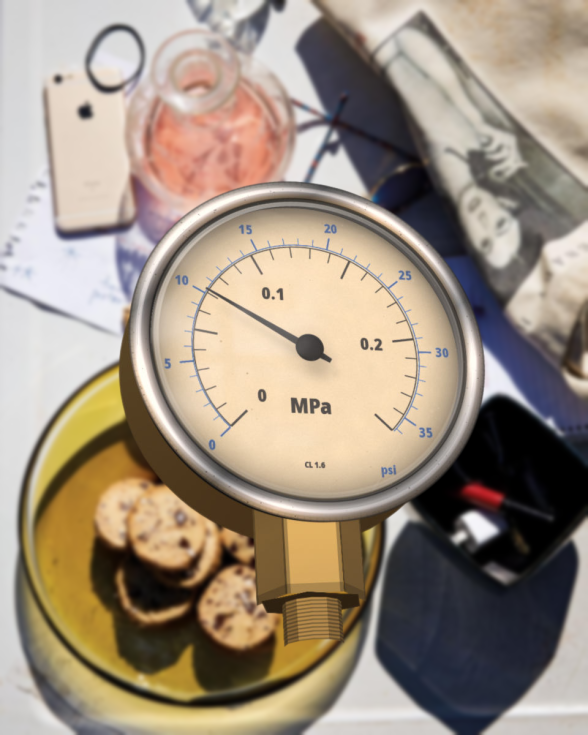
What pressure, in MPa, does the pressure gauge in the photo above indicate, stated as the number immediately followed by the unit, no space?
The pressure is 0.07MPa
